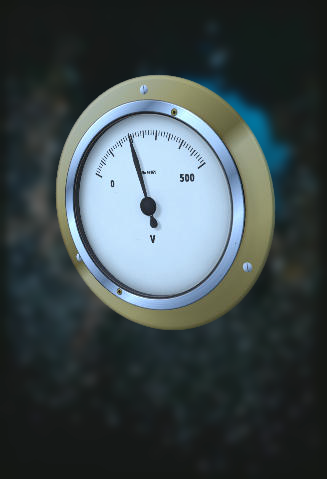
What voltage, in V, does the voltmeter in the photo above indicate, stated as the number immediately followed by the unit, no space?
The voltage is 200V
